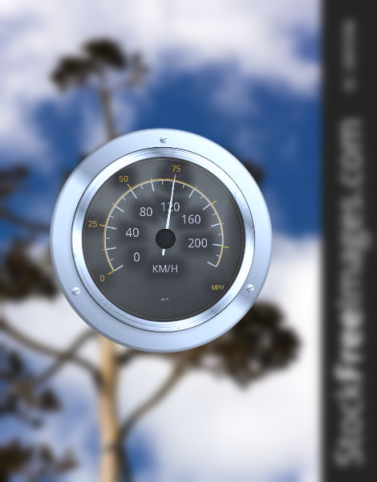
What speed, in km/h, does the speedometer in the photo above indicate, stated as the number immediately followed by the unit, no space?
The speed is 120km/h
